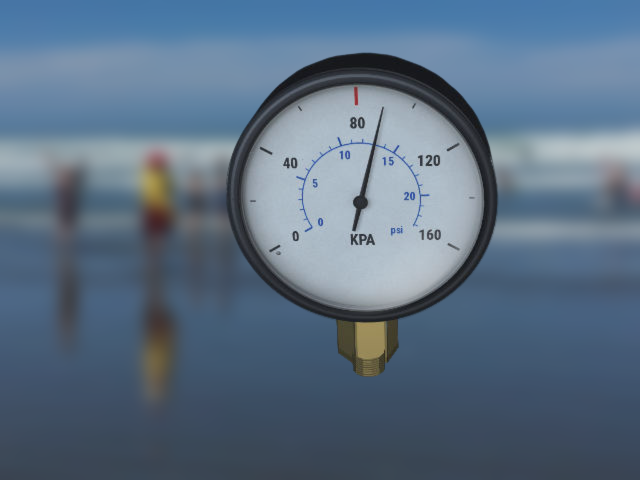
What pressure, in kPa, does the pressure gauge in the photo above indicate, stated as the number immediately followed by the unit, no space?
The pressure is 90kPa
